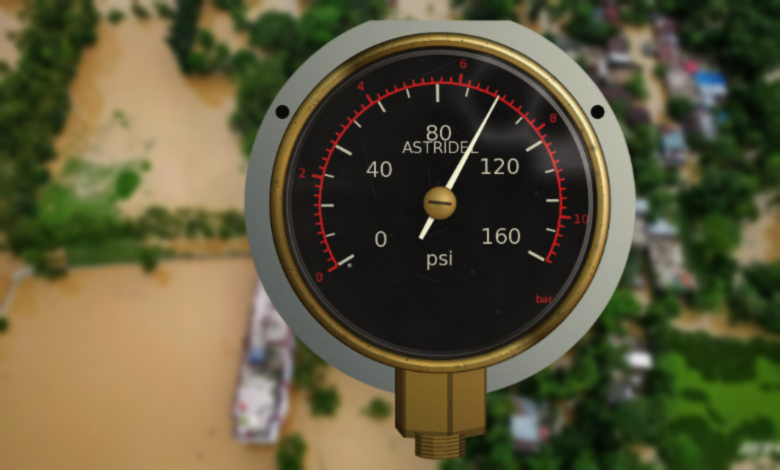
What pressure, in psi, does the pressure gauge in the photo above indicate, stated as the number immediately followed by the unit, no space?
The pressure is 100psi
